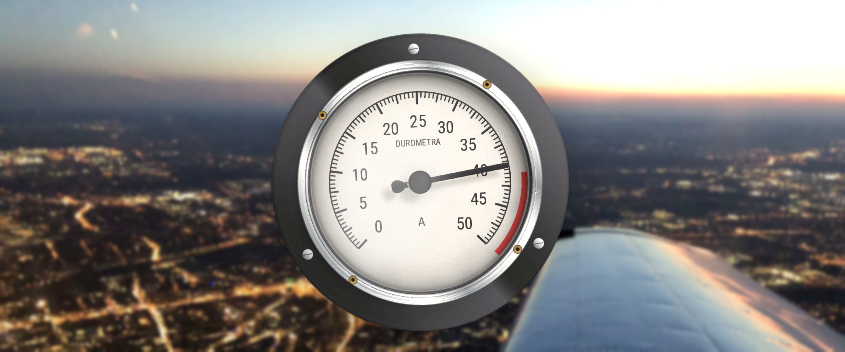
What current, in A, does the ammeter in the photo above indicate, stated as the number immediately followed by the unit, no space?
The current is 40A
